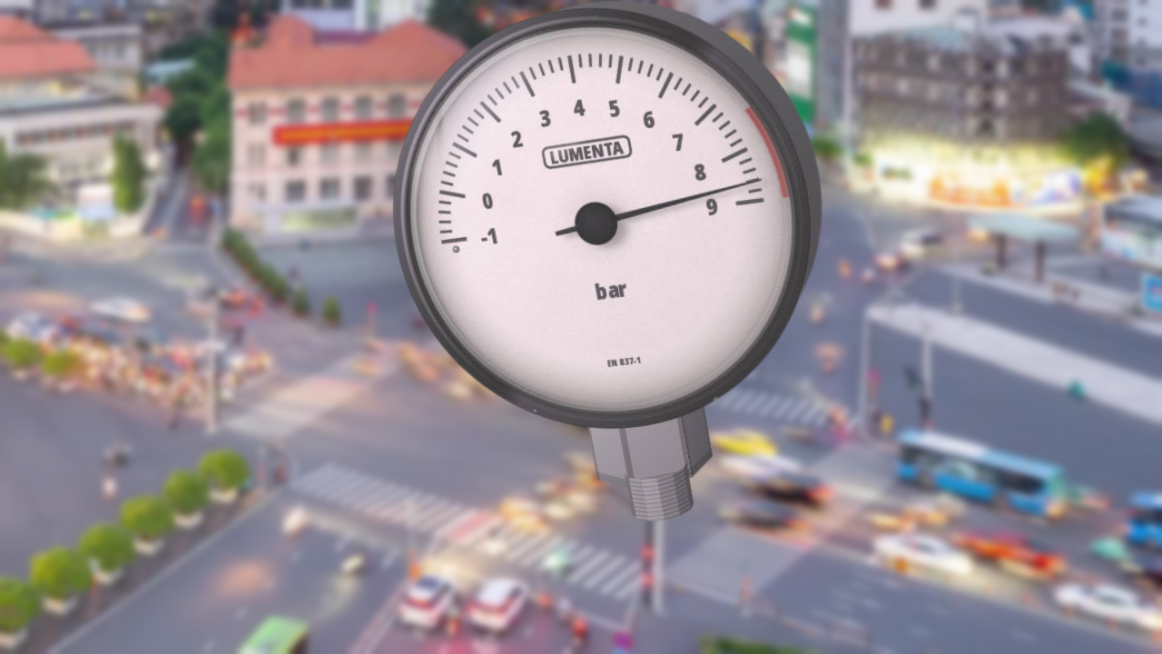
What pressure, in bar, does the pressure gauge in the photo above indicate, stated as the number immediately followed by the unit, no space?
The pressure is 8.6bar
